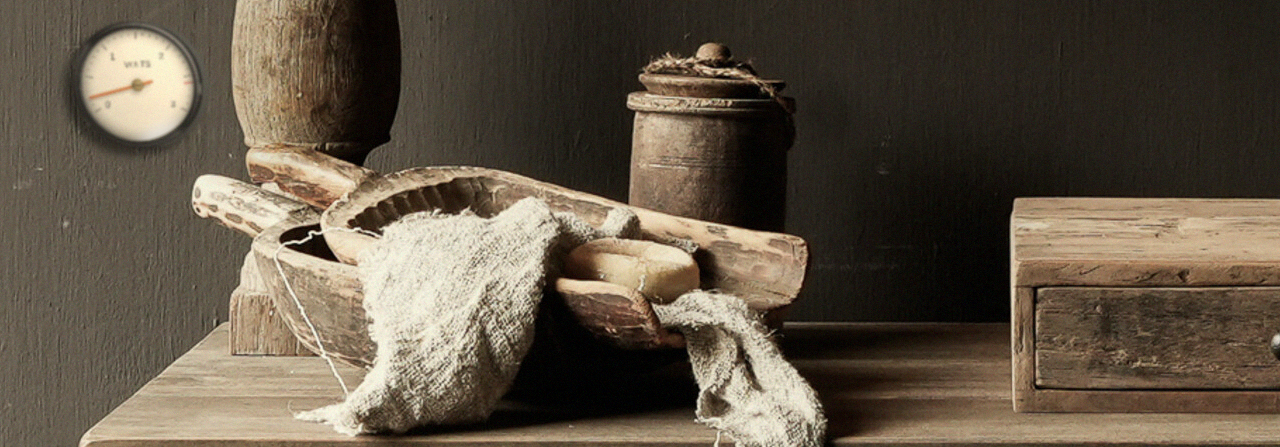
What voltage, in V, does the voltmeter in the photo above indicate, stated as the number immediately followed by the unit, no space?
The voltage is 0.2V
